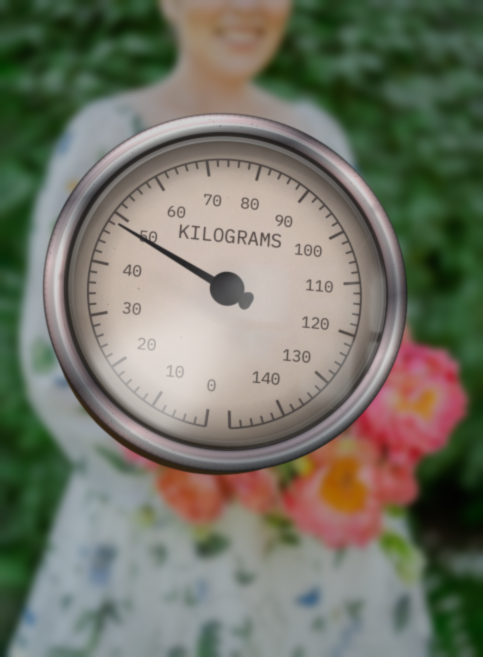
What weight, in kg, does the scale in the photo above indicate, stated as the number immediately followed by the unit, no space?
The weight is 48kg
